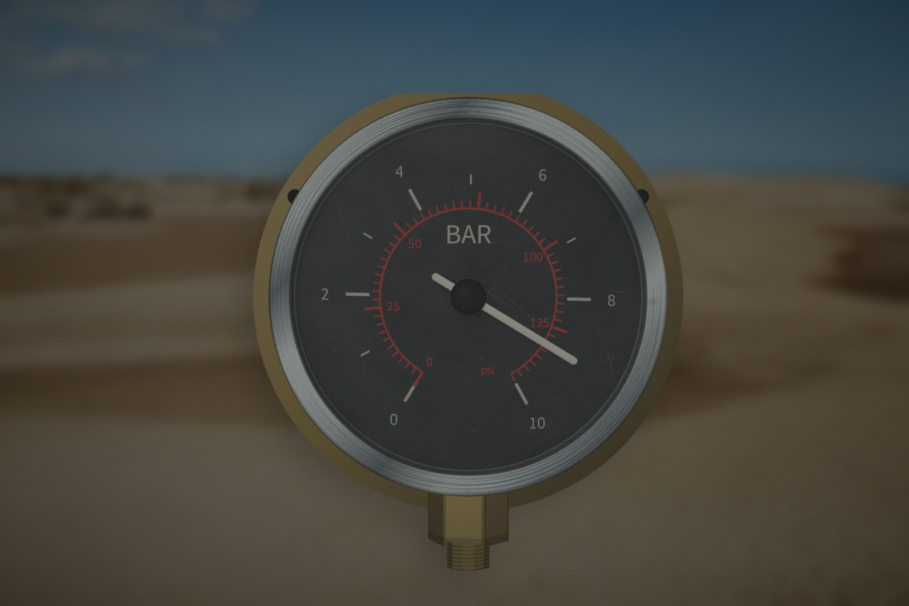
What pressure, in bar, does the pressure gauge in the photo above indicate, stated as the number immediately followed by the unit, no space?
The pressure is 9bar
